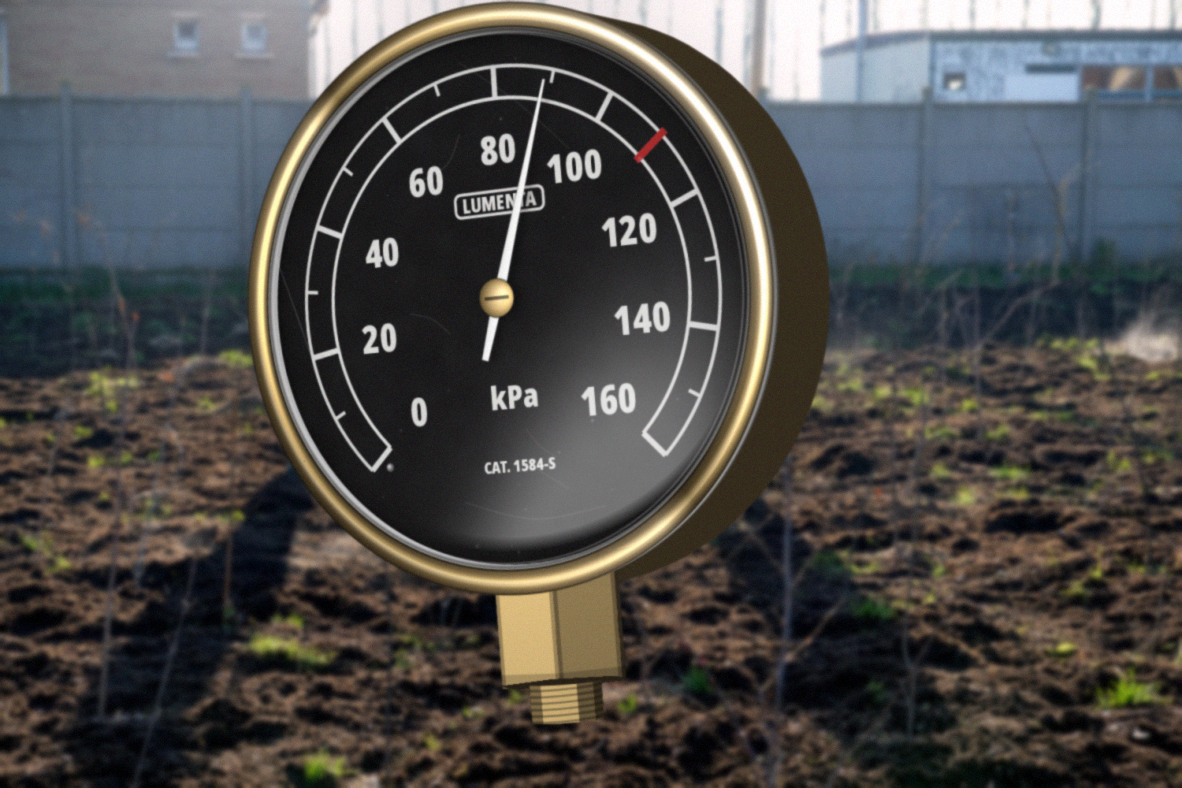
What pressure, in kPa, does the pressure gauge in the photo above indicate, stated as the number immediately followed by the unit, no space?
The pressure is 90kPa
